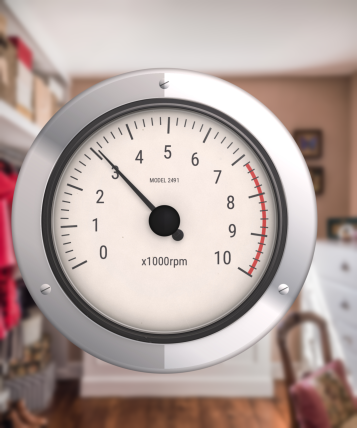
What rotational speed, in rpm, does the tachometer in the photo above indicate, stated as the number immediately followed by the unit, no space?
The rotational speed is 3100rpm
